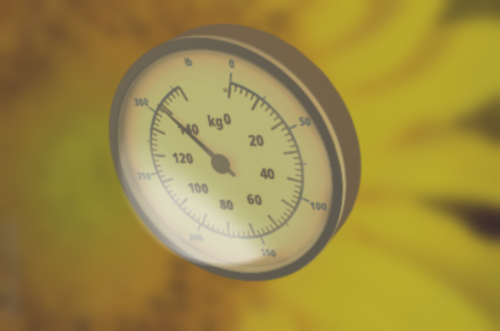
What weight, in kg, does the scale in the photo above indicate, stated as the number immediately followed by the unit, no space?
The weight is 140kg
